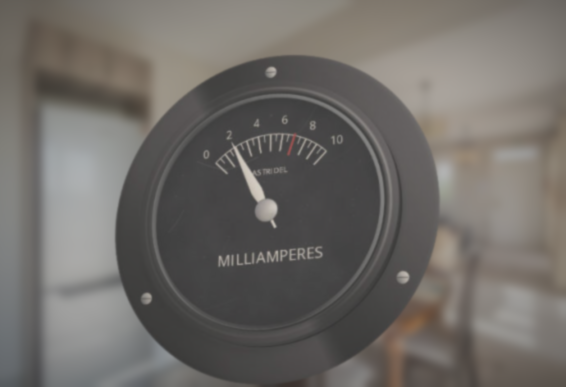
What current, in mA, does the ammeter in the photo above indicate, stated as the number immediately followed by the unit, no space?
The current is 2mA
